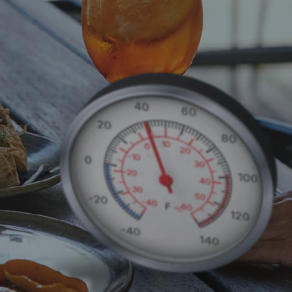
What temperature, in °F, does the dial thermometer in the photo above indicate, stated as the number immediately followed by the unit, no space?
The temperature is 40°F
